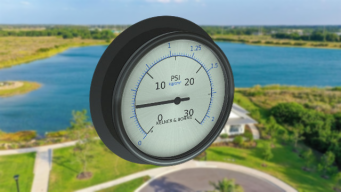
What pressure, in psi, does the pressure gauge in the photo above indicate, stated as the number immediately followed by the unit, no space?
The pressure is 5psi
